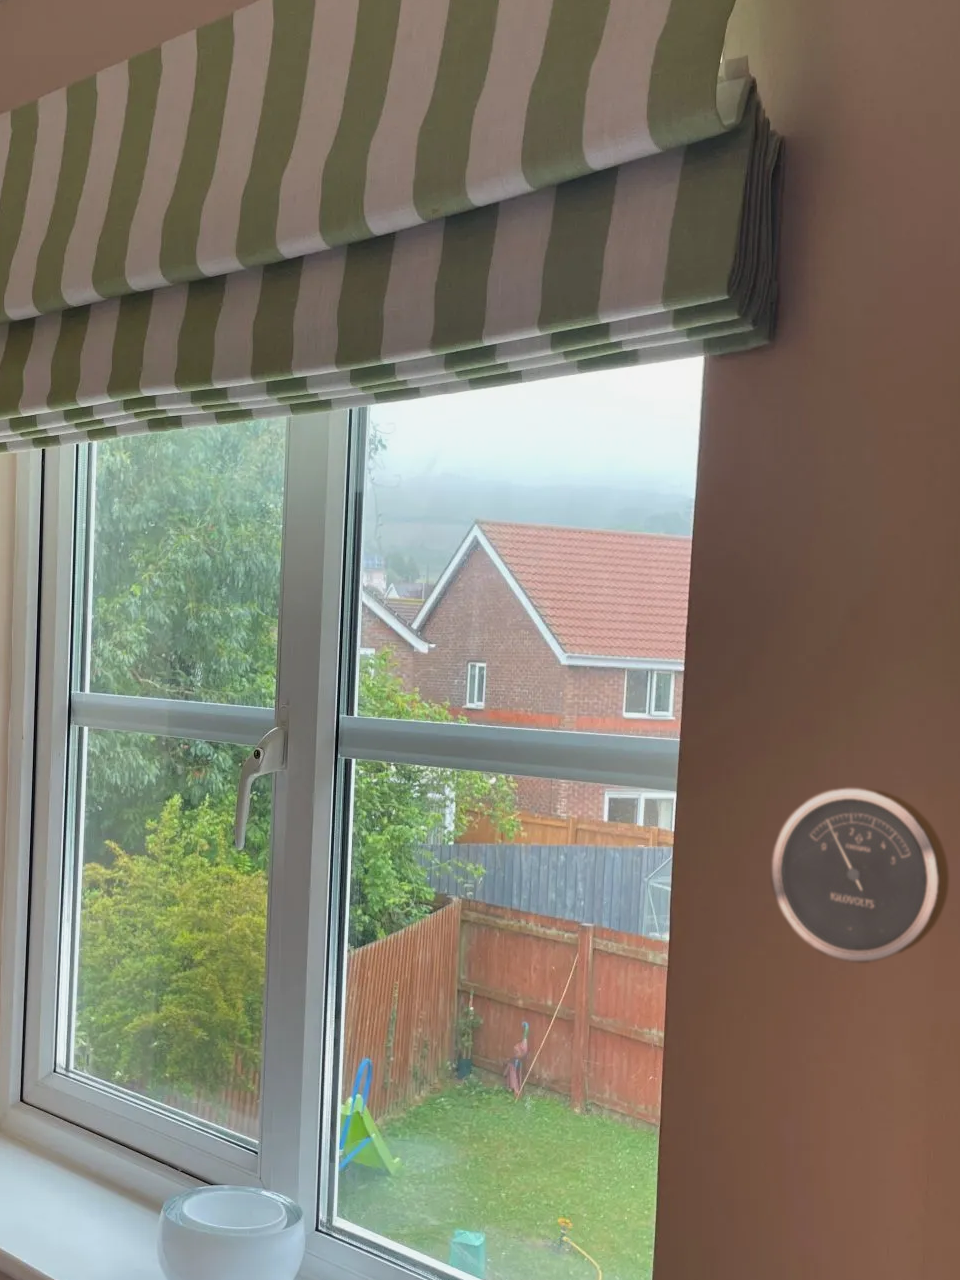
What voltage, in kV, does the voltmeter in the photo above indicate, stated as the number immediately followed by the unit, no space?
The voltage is 1kV
